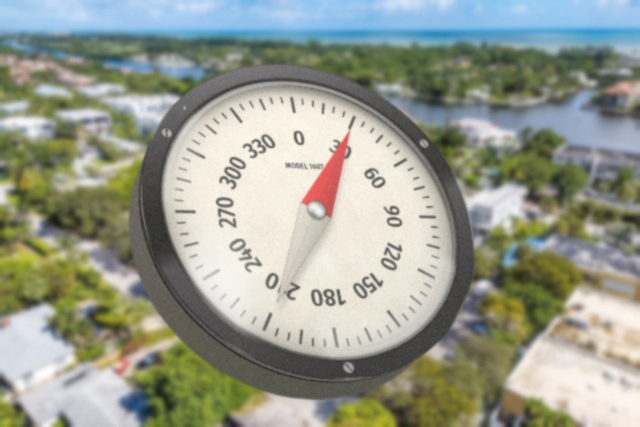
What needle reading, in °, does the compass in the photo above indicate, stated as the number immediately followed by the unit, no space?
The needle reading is 30°
